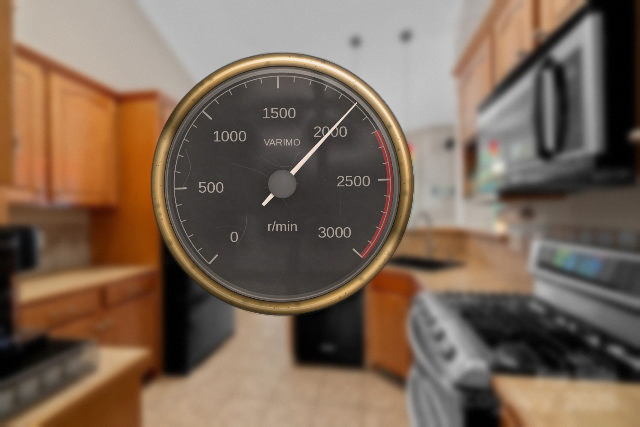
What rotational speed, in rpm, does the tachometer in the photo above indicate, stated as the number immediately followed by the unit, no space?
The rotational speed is 2000rpm
